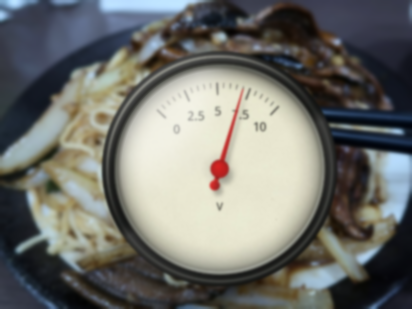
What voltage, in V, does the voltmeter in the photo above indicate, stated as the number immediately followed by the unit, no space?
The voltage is 7V
